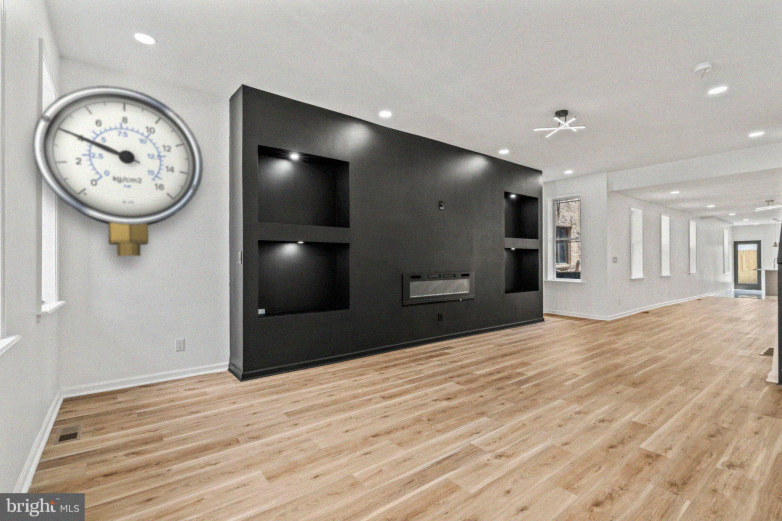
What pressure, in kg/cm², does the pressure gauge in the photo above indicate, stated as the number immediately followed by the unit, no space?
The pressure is 4kg/cm²
